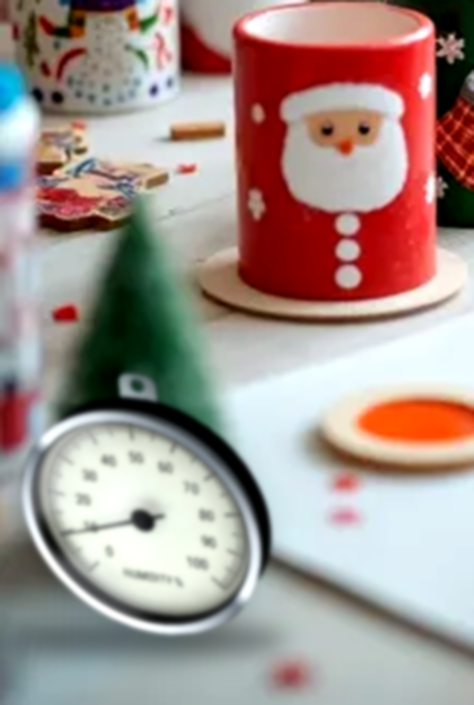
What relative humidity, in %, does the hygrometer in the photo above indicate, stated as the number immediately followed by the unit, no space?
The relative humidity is 10%
